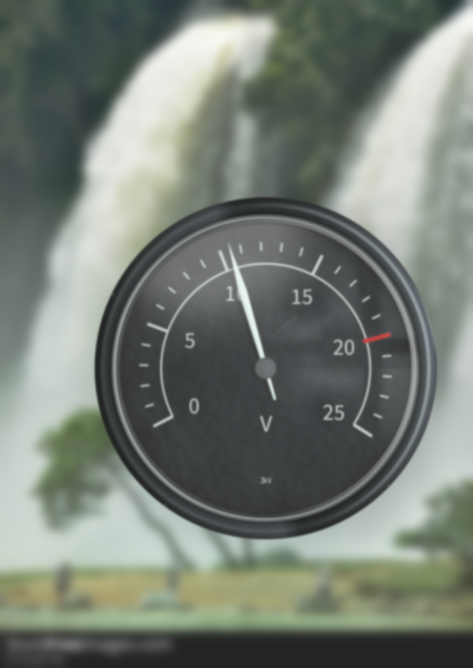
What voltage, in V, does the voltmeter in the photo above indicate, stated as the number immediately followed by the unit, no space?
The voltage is 10.5V
